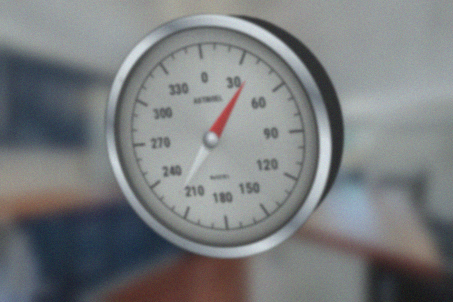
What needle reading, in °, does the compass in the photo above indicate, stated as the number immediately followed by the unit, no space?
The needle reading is 40°
